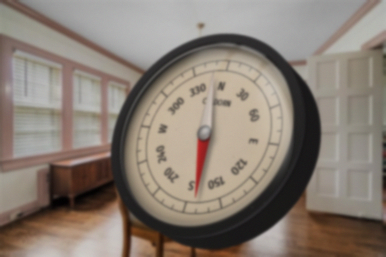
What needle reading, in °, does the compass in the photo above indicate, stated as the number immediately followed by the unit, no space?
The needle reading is 170°
